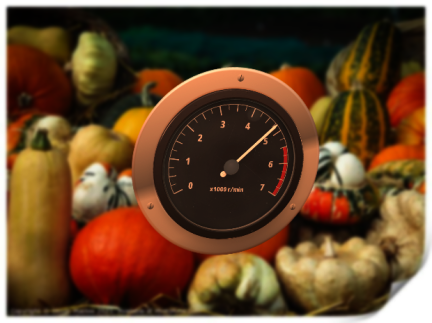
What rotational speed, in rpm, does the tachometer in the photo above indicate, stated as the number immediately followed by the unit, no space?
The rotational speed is 4750rpm
